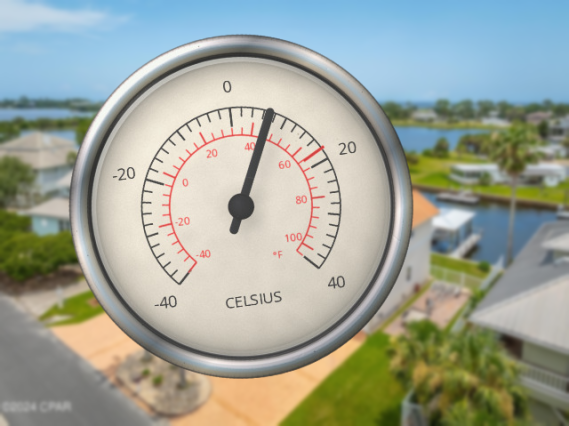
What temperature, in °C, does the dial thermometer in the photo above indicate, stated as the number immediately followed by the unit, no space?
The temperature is 7°C
